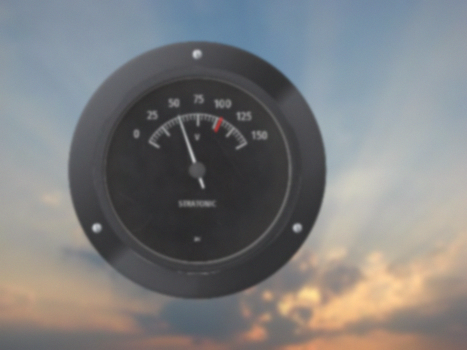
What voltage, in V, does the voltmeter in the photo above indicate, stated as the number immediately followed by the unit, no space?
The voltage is 50V
